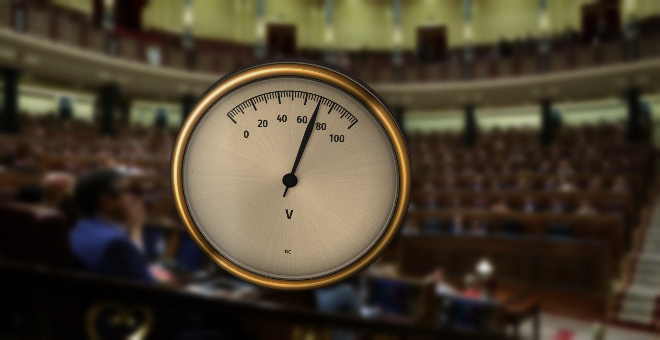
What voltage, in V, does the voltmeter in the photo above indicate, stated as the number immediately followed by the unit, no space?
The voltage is 70V
